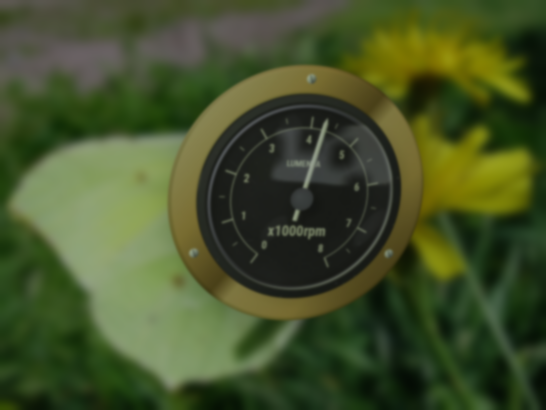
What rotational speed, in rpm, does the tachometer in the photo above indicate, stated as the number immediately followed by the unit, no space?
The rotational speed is 4250rpm
